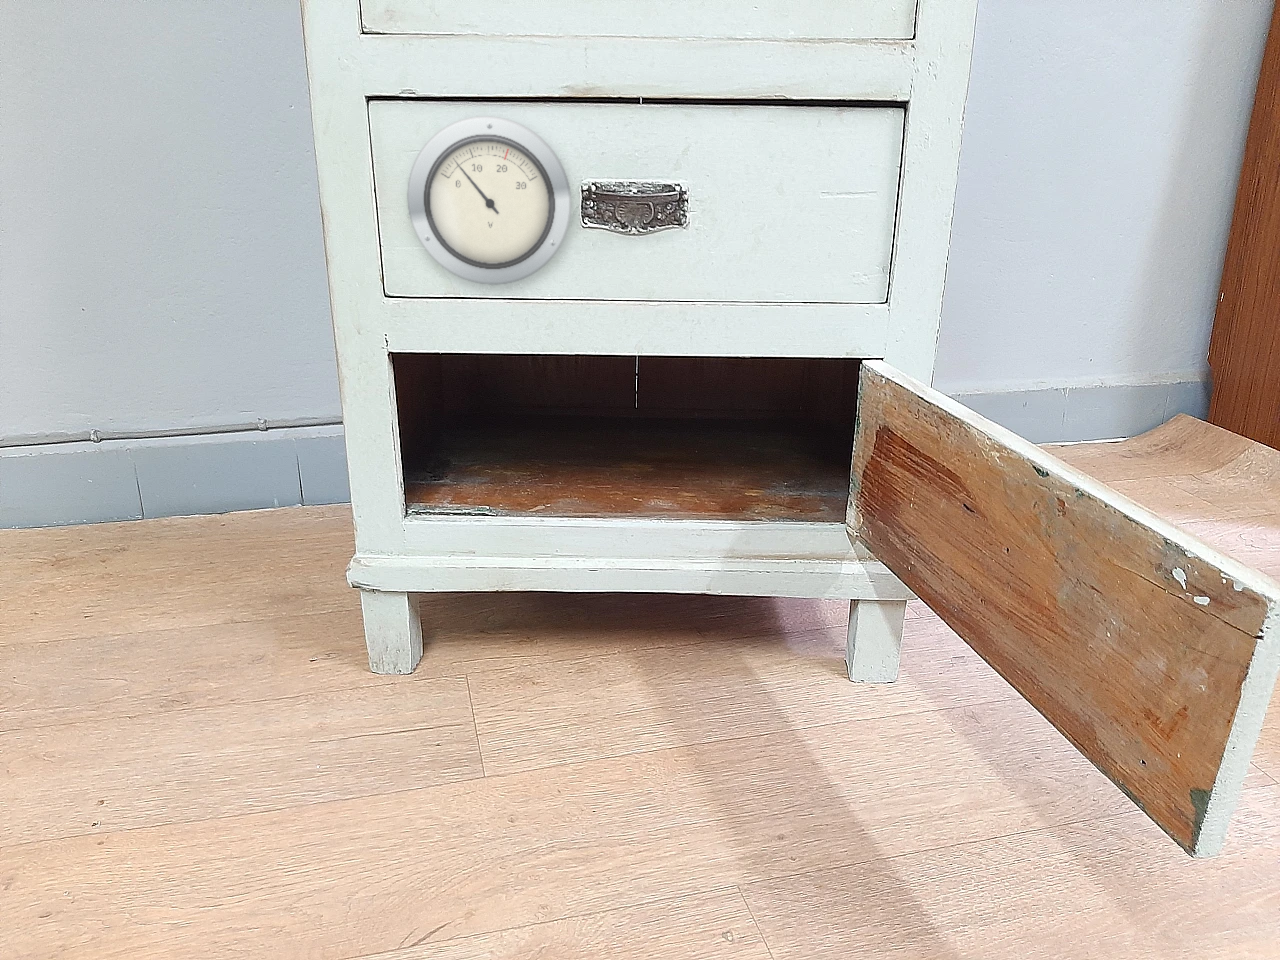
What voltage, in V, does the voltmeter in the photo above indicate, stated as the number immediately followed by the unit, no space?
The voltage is 5V
